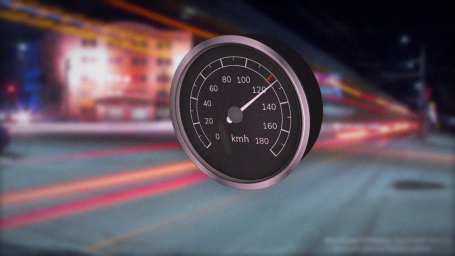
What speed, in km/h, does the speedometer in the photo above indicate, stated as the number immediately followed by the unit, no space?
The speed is 125km/h
